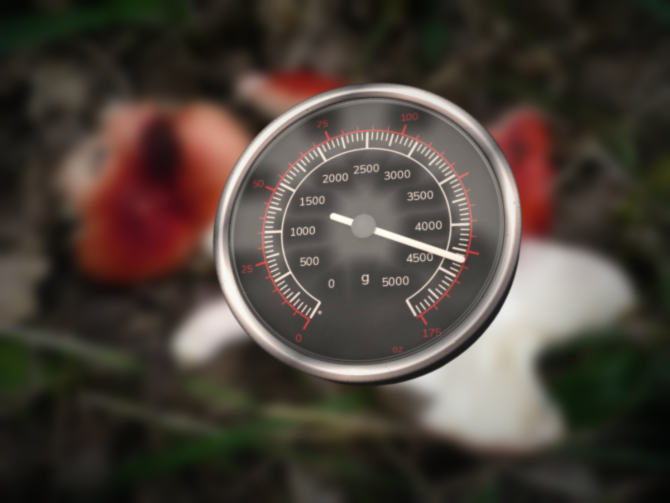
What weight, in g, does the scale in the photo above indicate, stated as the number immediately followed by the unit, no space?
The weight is 4350g
